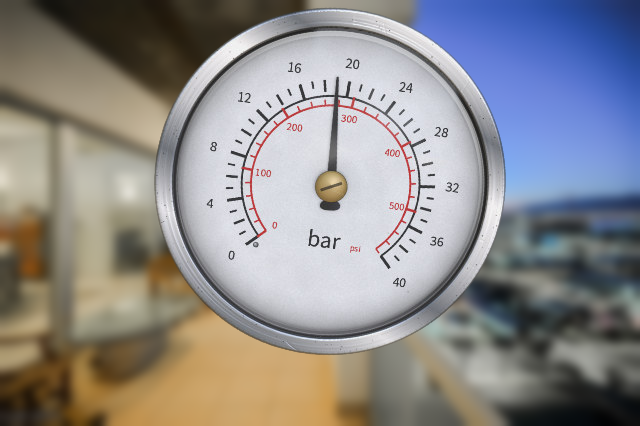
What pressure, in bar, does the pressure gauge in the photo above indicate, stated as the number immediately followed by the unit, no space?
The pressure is 19bar
